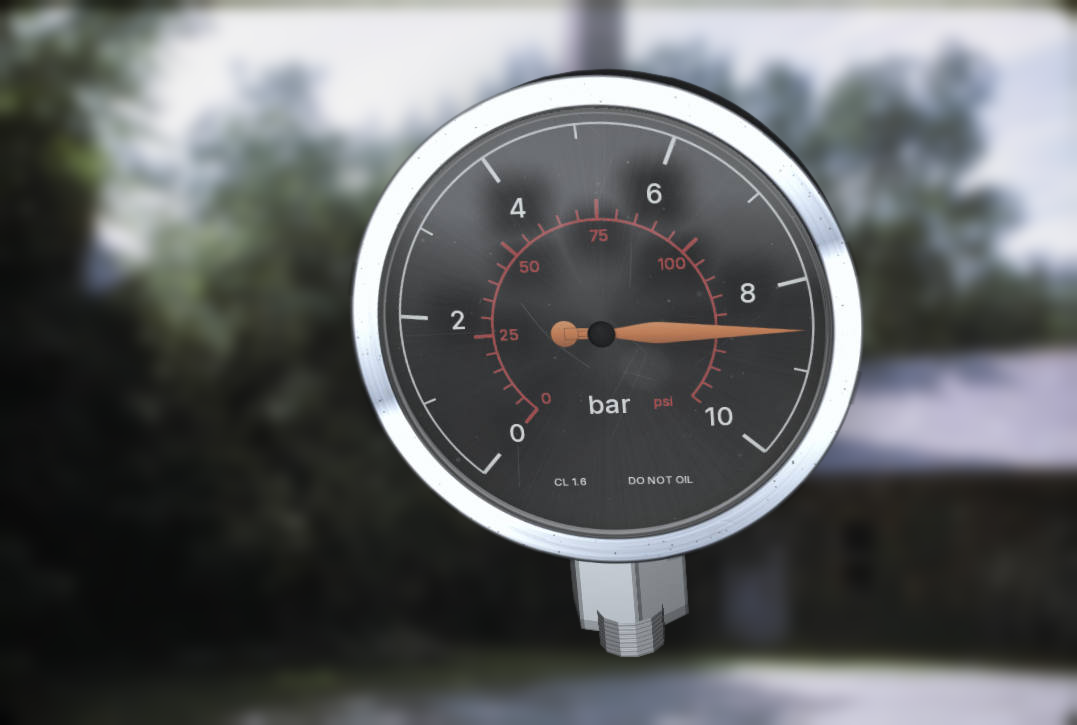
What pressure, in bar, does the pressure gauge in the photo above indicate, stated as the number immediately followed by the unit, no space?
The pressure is 8.5bar
